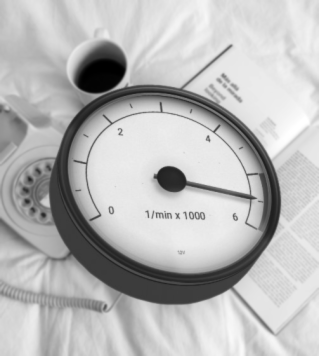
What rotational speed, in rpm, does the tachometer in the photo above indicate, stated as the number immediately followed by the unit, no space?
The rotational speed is 5500rpm
